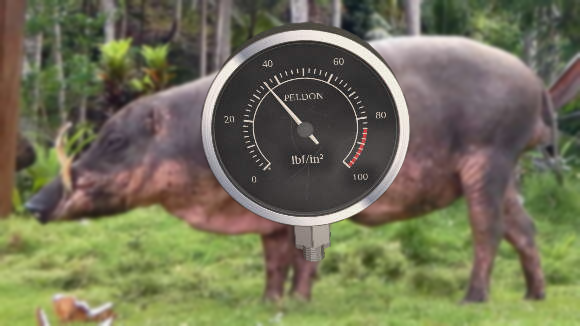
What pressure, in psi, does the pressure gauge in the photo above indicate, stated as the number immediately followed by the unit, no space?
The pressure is 36psi
